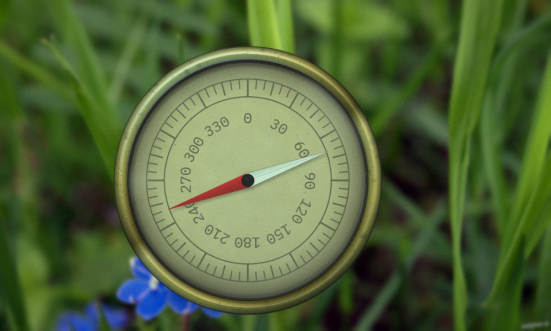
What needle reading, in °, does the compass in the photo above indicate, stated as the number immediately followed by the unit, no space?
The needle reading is 250°
